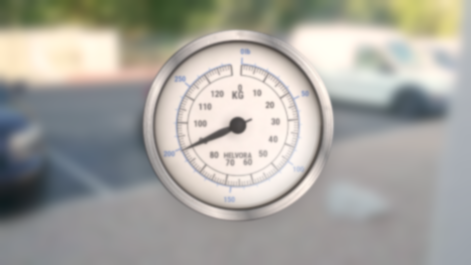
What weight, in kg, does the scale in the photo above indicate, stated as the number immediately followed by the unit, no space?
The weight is 90kg
